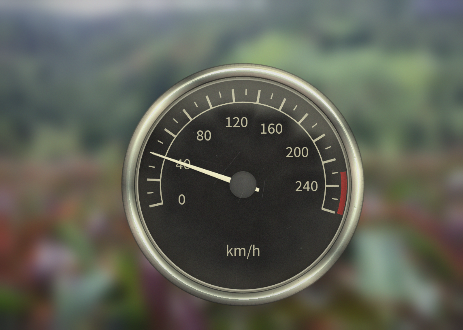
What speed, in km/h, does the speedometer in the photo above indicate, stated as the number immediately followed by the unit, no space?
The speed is 40km/h
